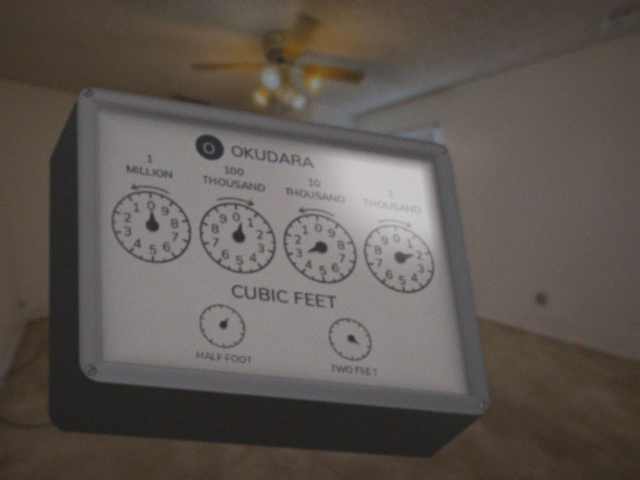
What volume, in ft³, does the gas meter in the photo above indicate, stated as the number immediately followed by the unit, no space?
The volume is 3200ft³
